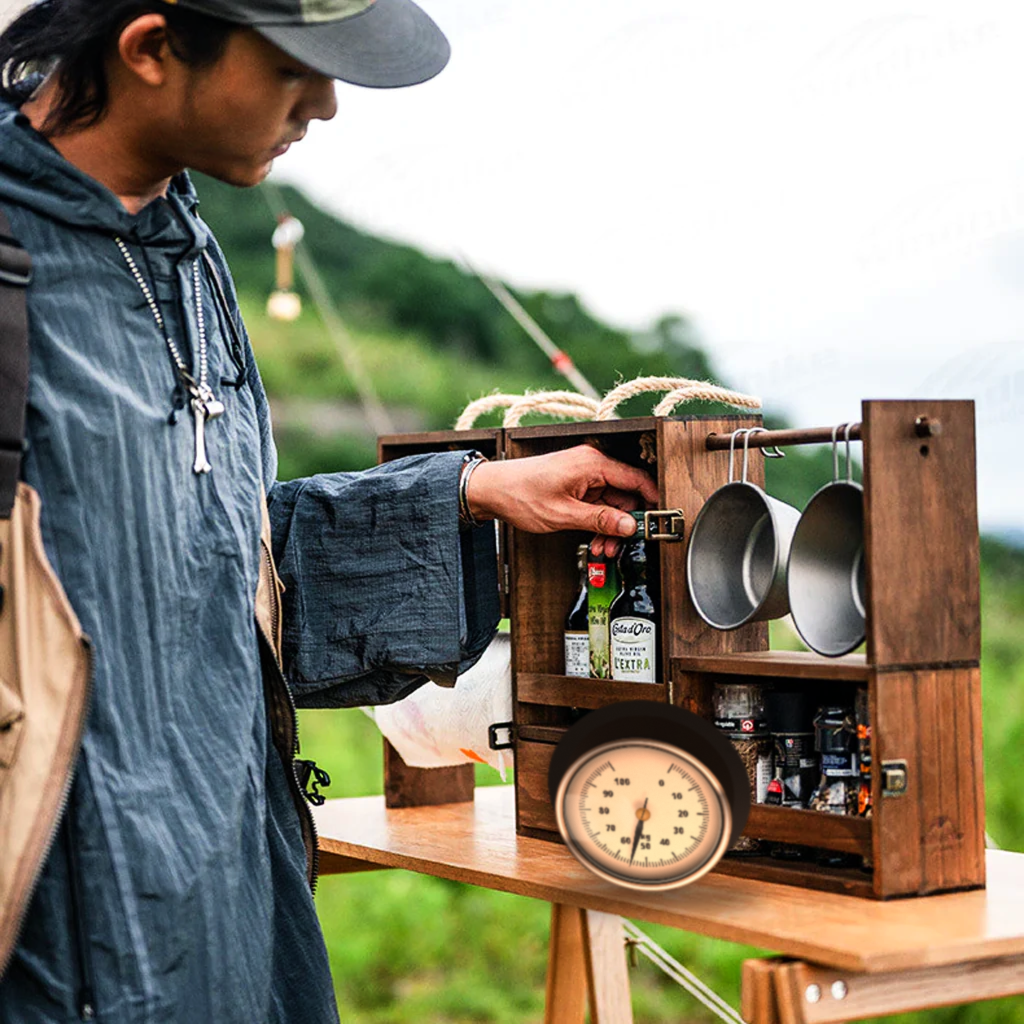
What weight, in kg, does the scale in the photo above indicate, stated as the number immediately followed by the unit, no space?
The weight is 55kg
